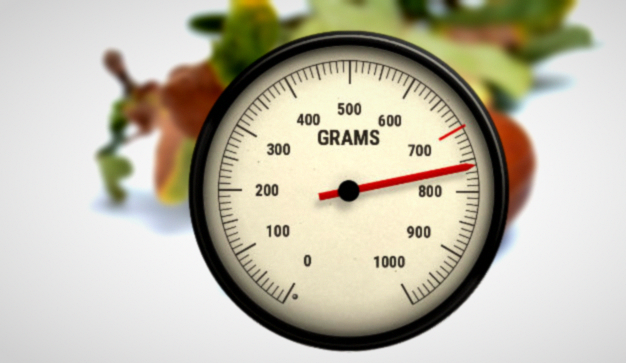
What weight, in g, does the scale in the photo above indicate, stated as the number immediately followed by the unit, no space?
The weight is 760g
